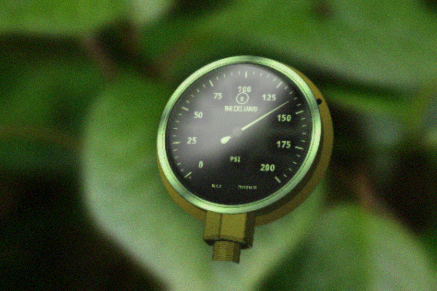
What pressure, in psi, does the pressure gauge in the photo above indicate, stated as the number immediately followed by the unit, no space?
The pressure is 140psi
